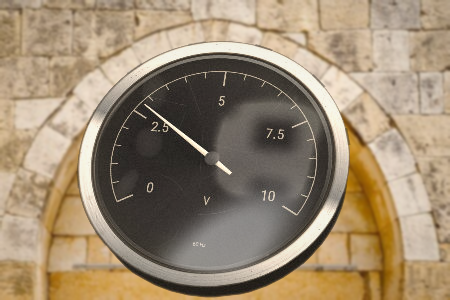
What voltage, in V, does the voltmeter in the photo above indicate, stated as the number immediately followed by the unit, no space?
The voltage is 2.75V
